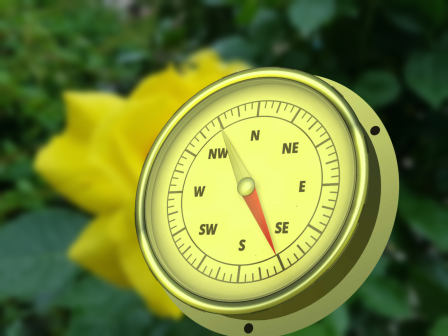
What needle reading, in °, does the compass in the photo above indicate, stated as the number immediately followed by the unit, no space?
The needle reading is 150°
